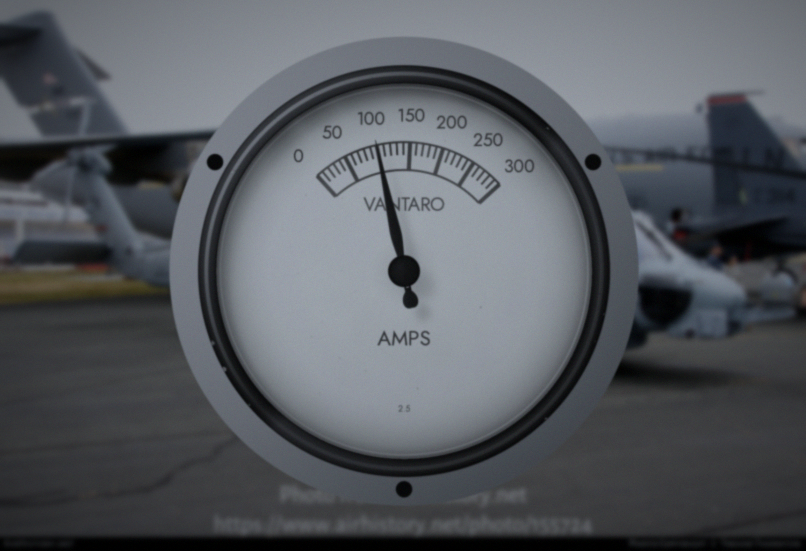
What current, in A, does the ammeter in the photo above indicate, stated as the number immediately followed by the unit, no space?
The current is 100A
